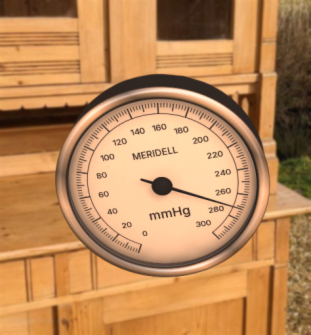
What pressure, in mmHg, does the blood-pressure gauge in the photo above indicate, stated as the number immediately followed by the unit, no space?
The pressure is 270mmHg
